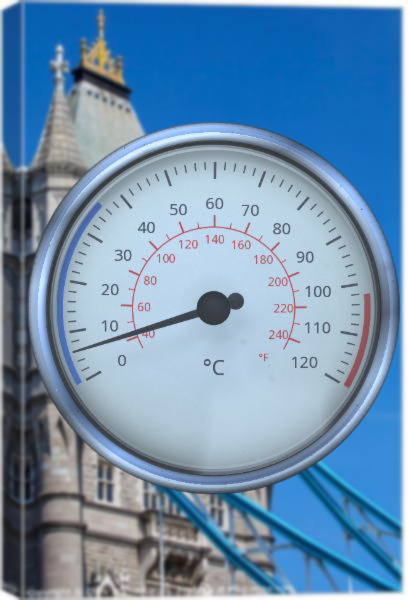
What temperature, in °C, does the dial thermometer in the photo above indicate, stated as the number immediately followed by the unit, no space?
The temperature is 6°C
